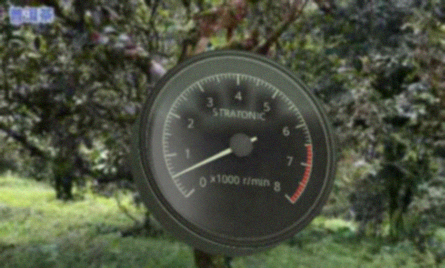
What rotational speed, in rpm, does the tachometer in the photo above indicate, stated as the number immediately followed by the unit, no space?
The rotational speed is 500rpm
